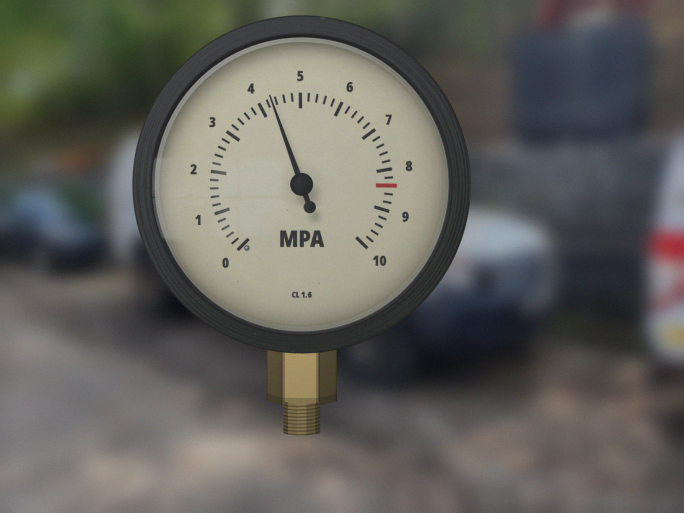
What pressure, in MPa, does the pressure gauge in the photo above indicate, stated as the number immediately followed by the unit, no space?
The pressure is 4.3MPa
